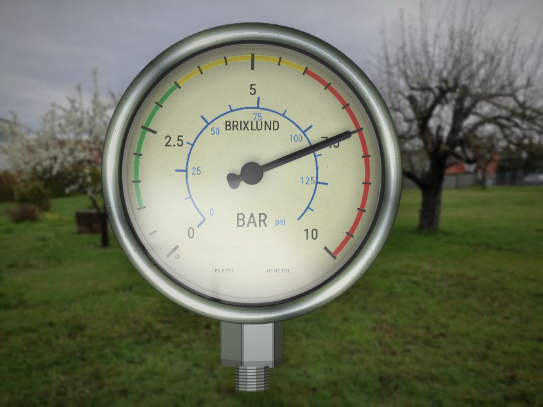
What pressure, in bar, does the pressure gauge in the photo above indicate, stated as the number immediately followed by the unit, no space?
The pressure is 7.5bar
